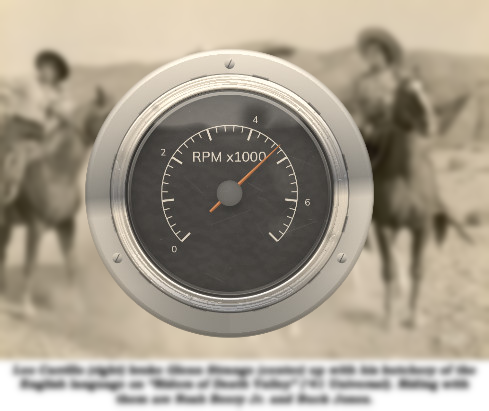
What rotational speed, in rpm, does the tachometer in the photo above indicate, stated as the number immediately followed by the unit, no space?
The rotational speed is 4700rpm
